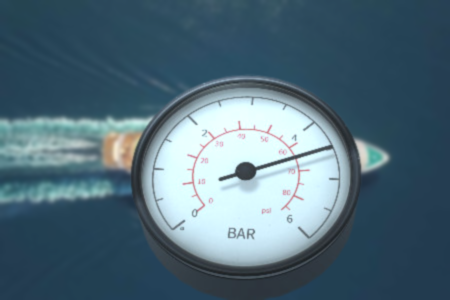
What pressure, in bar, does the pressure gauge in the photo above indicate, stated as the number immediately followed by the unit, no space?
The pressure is 4.5bar
